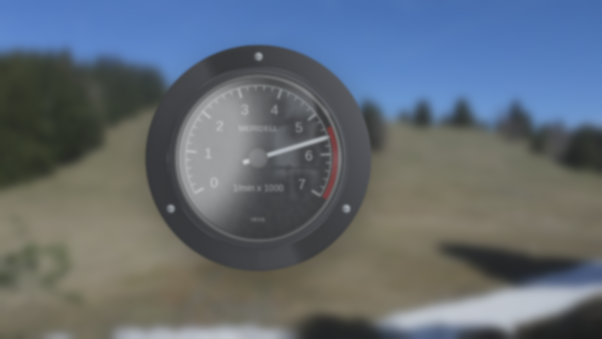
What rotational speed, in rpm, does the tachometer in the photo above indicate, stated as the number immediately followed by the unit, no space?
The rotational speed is 5600rpm
